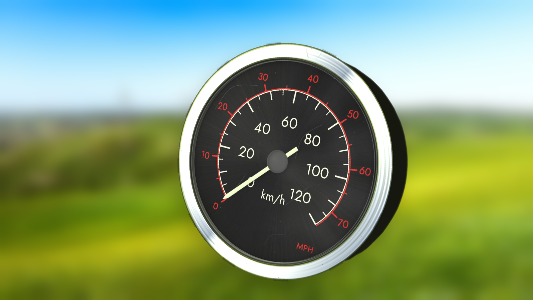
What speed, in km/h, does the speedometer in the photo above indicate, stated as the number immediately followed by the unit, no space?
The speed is 0km/h
